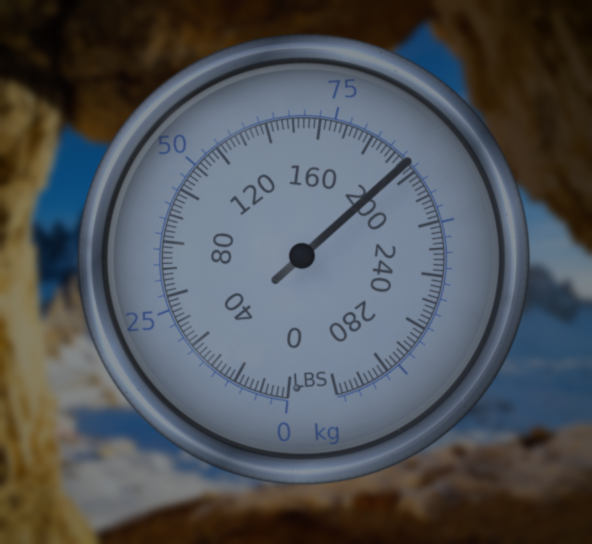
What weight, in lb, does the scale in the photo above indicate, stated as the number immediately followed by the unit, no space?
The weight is 196lb
